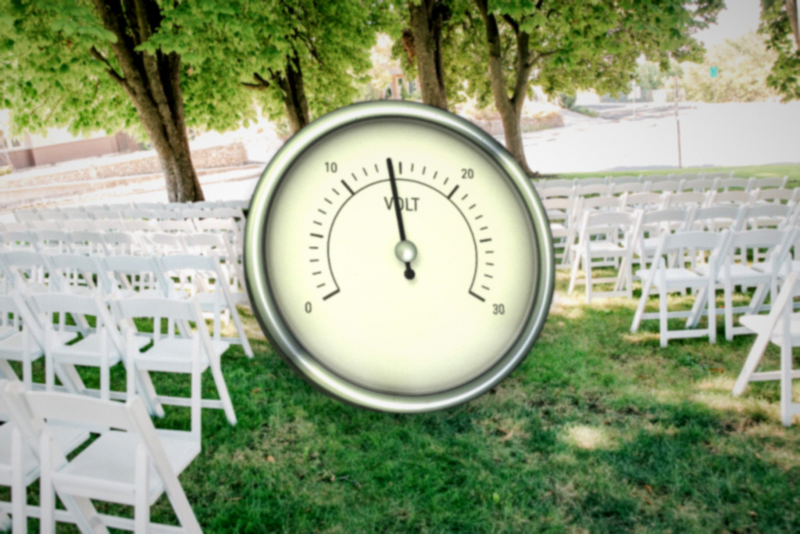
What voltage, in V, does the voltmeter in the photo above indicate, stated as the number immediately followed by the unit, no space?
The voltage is 14V
